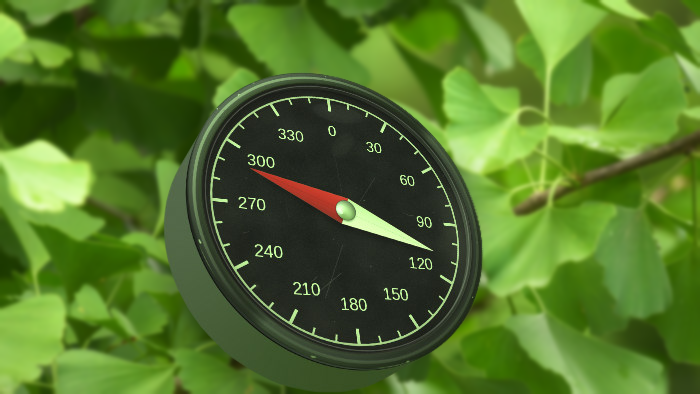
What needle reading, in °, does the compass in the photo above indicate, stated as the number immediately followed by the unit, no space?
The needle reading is 290°
